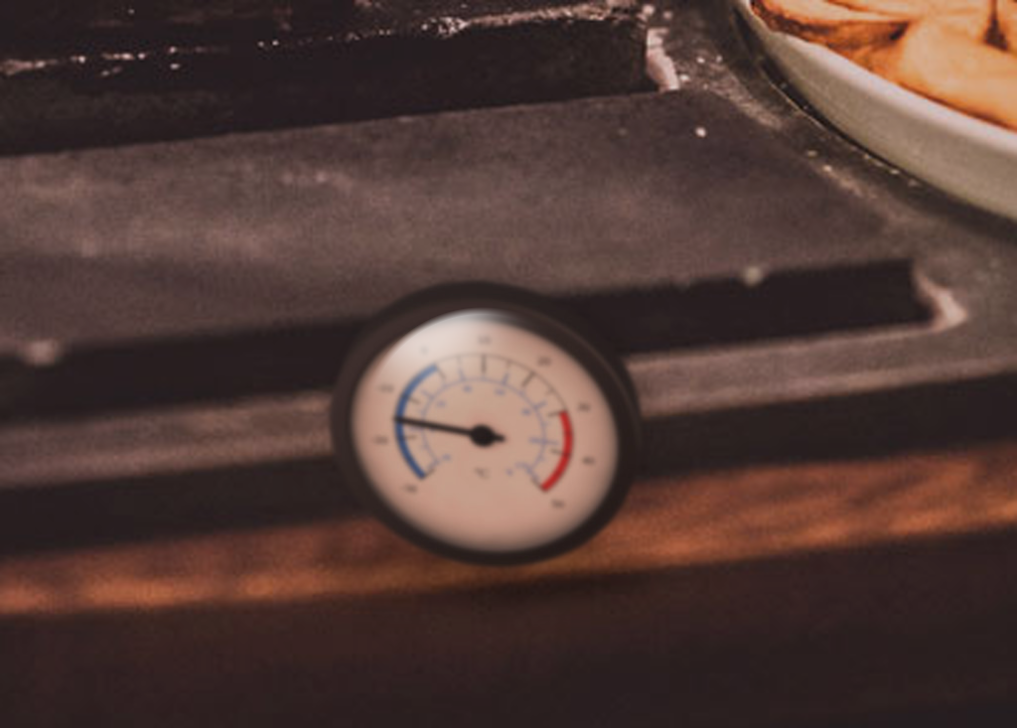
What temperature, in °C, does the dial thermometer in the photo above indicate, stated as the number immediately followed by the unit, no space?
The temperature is -15°C
